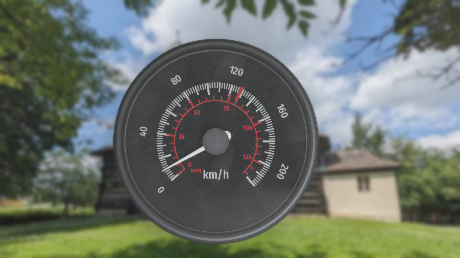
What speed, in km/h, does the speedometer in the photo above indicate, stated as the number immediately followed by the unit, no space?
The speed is 10km/h
